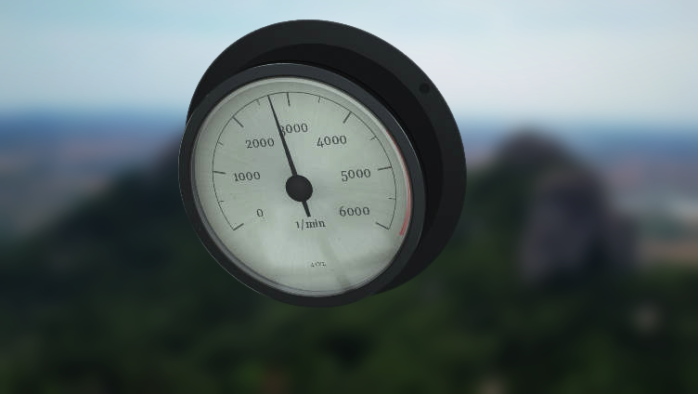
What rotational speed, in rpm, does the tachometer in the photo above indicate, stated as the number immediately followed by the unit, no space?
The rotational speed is 2750rpm
